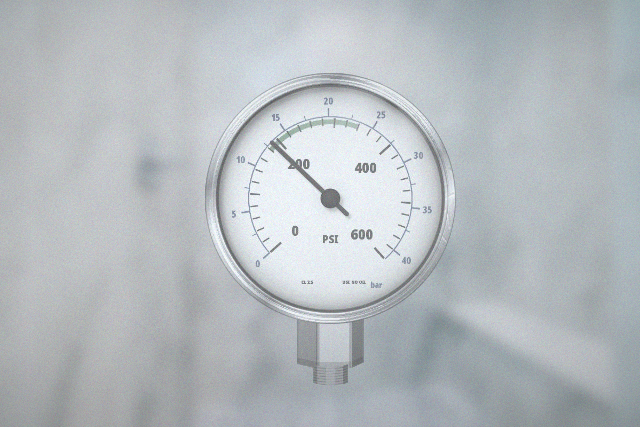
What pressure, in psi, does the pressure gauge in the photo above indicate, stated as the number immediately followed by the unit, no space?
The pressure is 190psi
